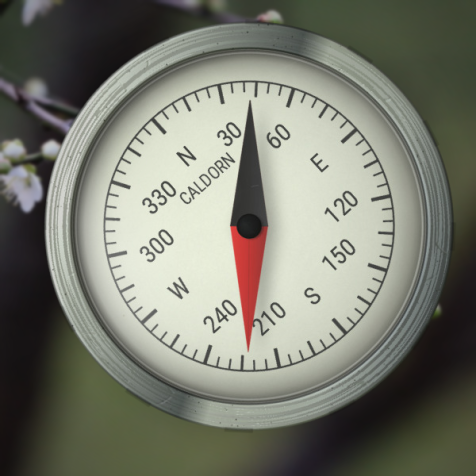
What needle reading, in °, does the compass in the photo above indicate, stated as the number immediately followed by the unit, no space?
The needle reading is 222.5°
